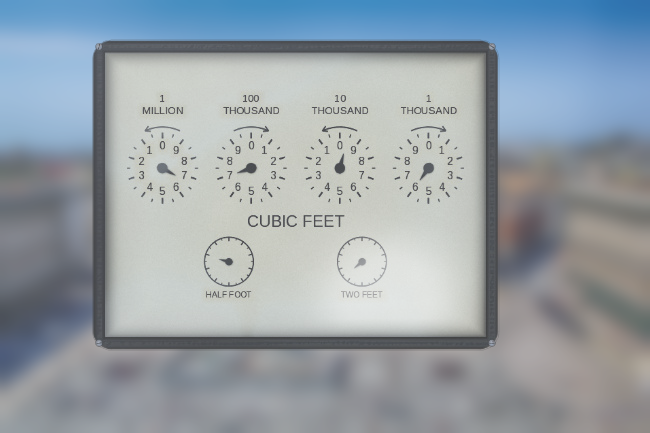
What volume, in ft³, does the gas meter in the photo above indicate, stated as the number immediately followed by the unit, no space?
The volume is 669600ft³
